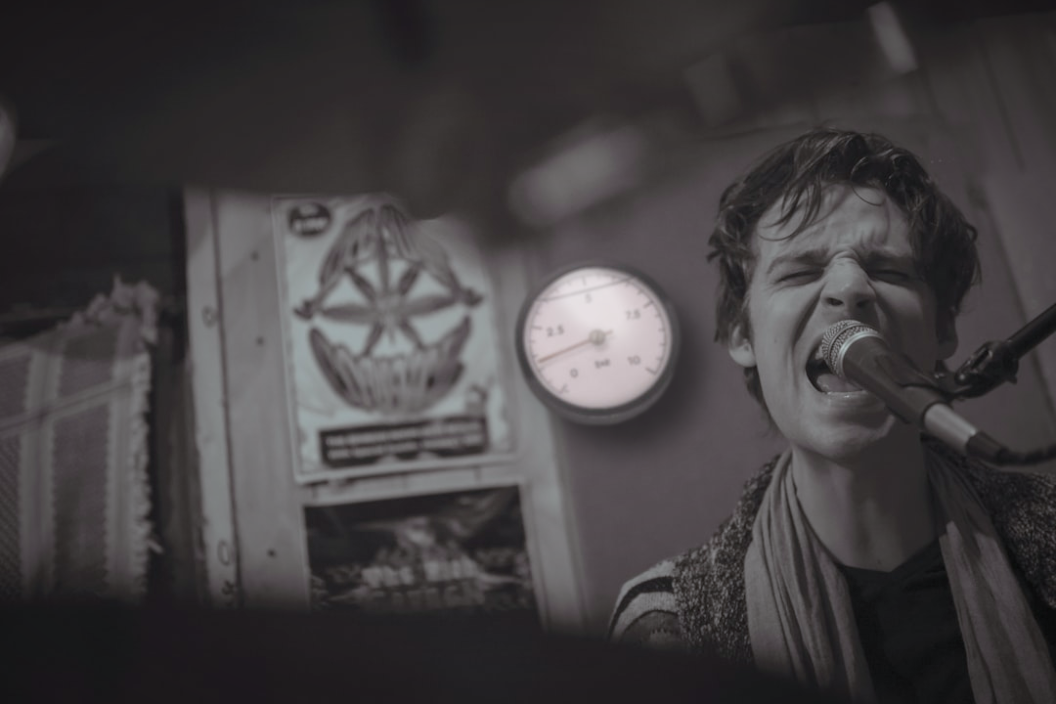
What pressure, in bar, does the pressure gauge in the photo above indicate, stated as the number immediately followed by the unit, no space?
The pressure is 1.25bar
